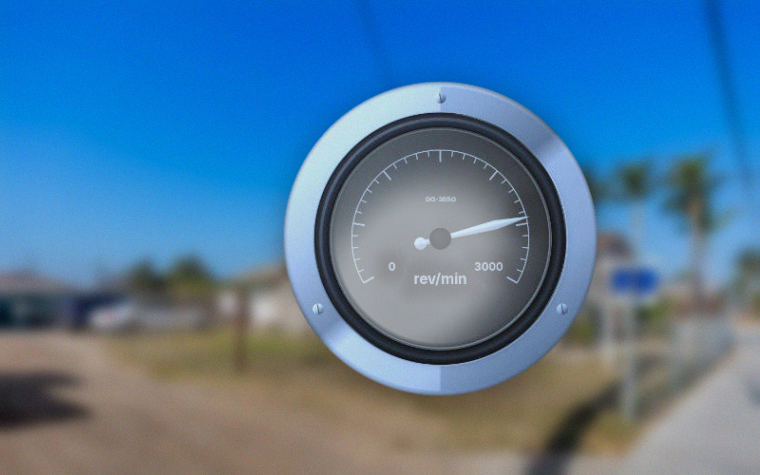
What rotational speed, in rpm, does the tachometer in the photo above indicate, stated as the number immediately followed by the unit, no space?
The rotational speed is 2450rpm
